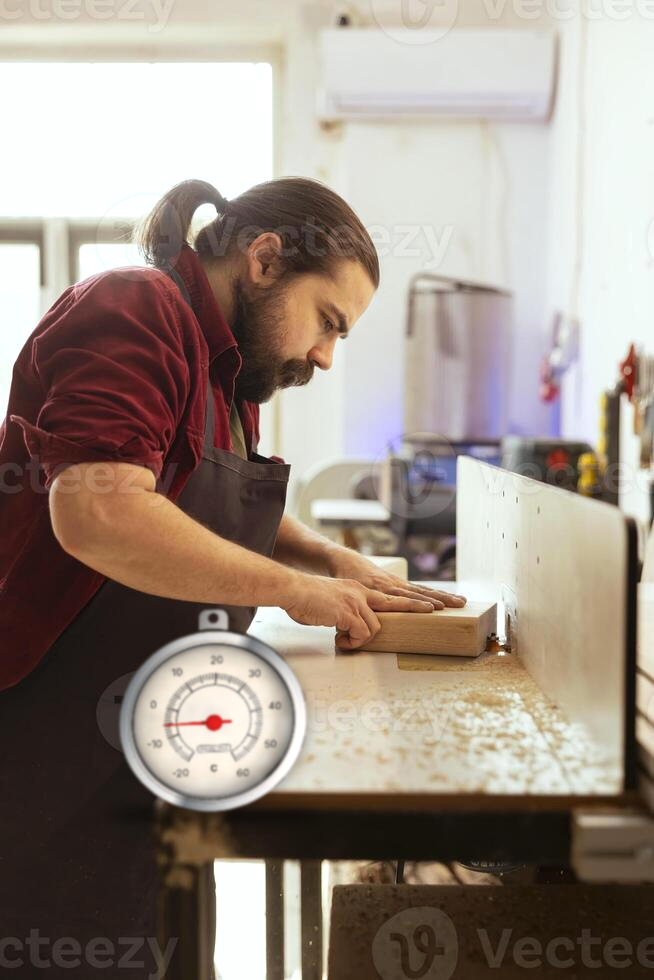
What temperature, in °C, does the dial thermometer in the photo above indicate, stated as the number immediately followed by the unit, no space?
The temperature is -5°C
